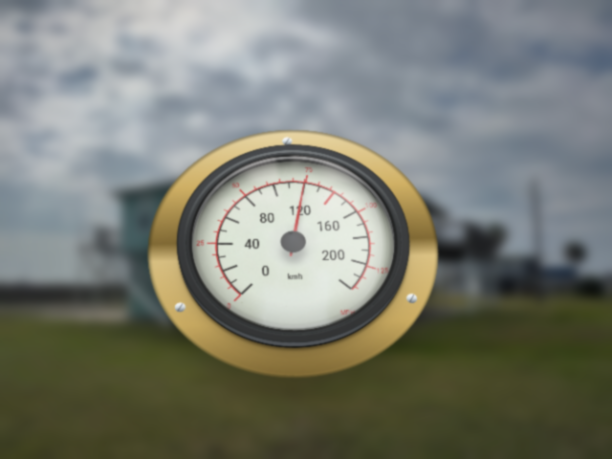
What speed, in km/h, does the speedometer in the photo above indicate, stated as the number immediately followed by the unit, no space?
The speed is 120km/h
